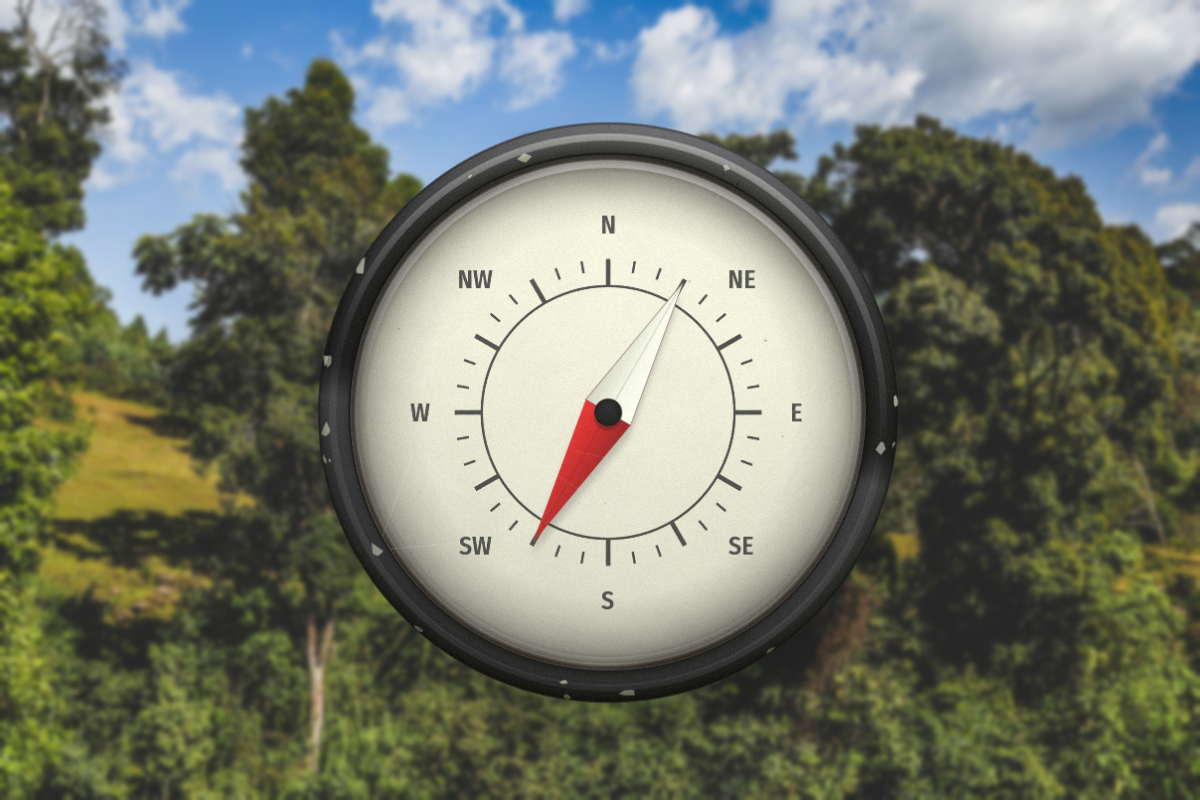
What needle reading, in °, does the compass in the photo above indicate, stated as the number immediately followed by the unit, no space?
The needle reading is 210°
